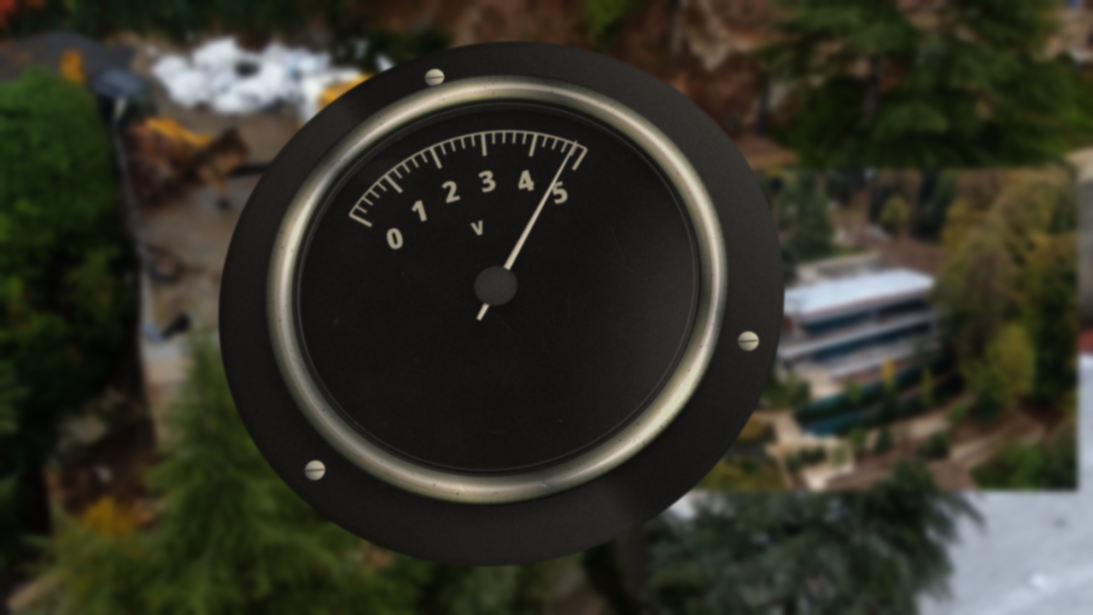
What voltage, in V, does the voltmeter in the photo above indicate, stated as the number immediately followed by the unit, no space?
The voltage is 4.8V
